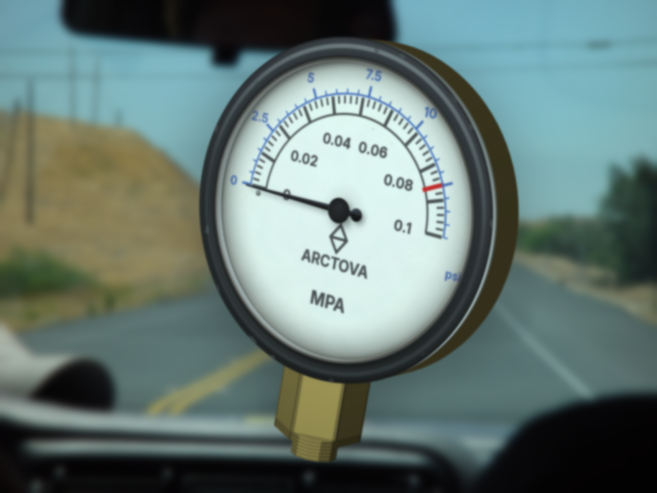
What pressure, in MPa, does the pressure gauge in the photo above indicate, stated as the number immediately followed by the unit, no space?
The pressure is 0MPa
